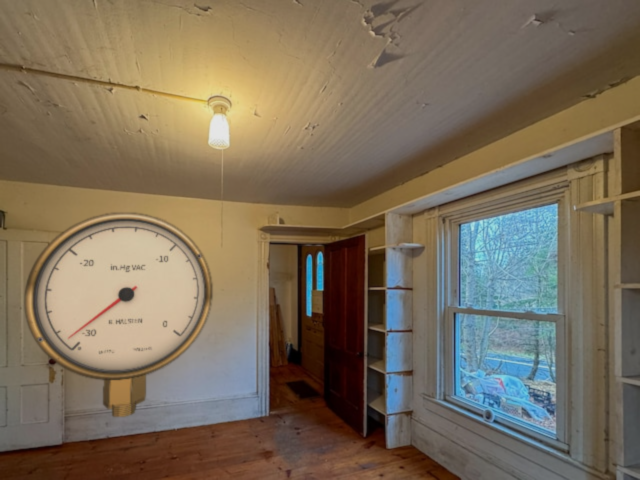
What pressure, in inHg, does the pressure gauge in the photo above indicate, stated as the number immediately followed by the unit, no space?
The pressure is -29inHg
